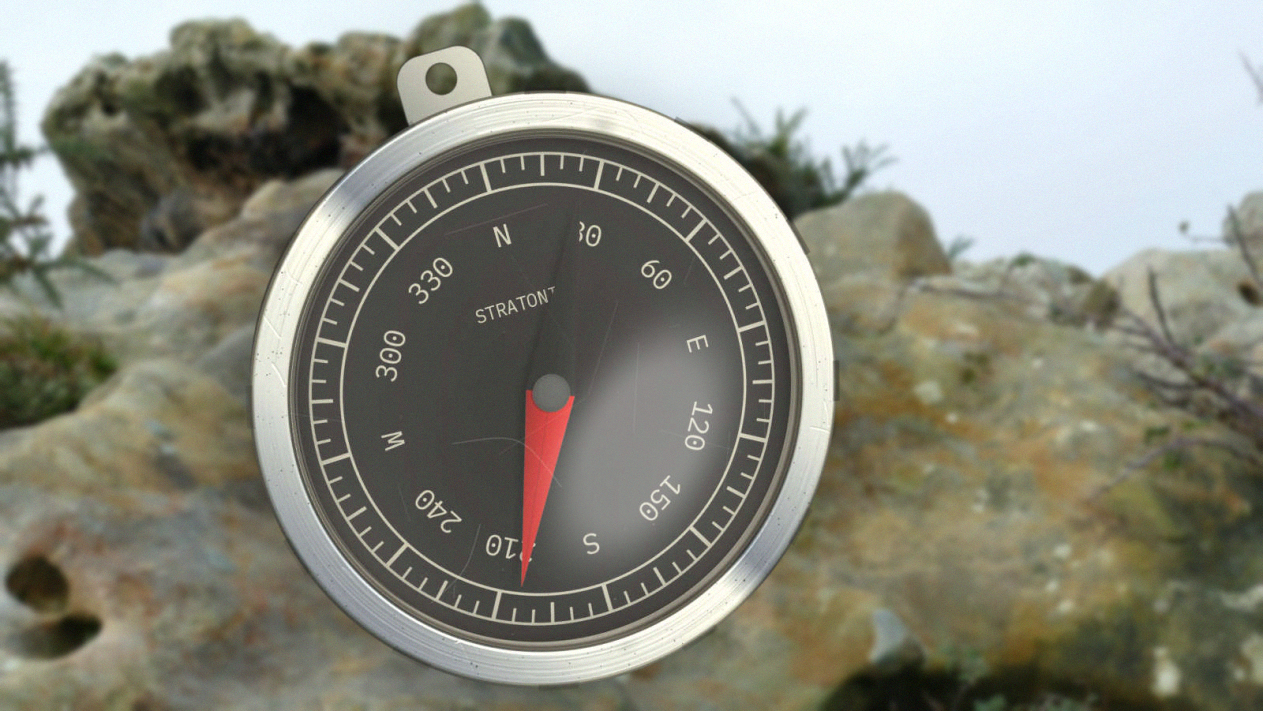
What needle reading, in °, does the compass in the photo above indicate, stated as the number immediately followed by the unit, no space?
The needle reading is 205°
